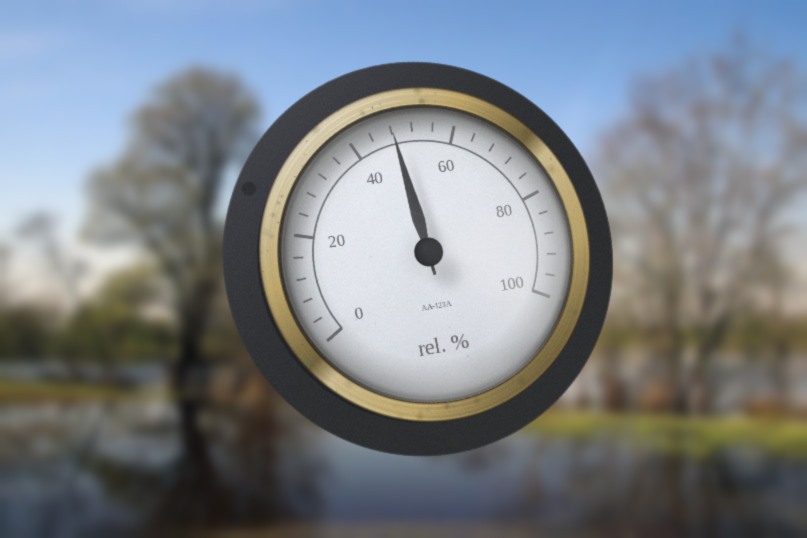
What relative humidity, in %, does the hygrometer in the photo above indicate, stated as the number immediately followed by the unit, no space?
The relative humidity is 48%
